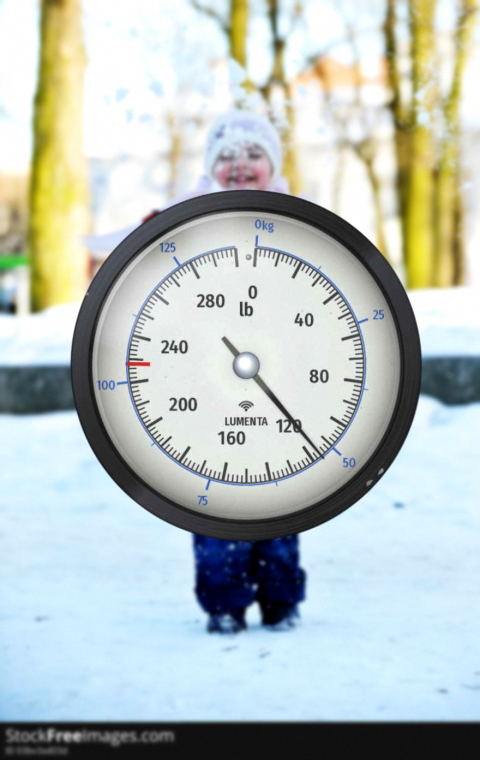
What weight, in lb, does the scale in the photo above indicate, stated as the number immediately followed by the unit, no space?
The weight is 116lb
